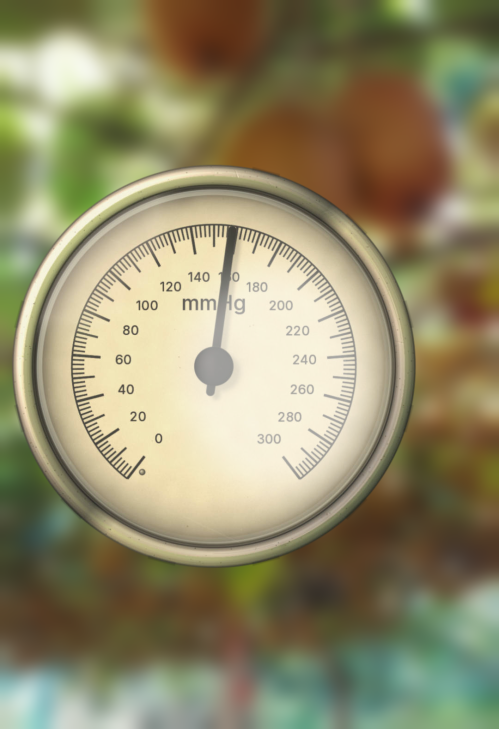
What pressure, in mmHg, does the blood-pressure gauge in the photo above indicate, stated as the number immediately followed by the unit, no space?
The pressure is 158mmHg
